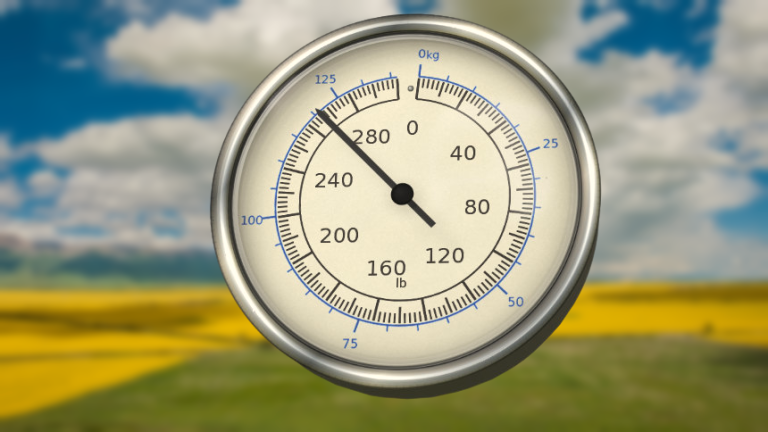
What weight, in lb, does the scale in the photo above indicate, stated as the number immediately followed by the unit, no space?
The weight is 266lb
